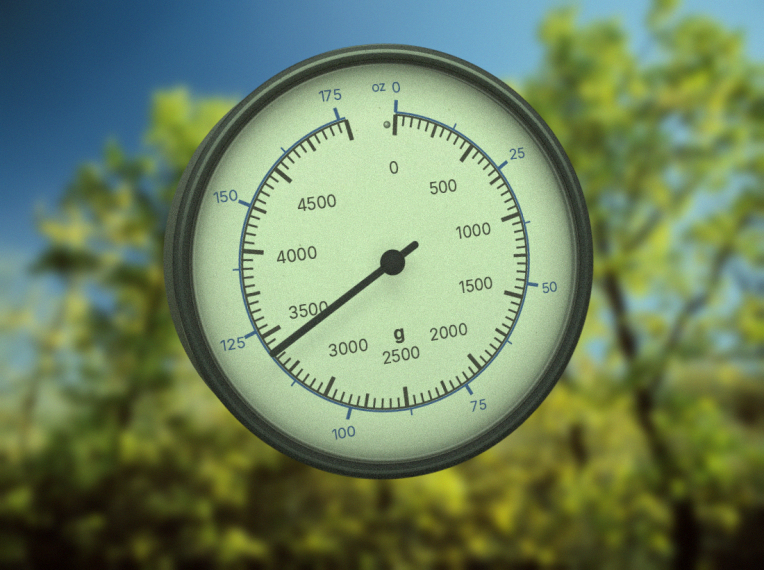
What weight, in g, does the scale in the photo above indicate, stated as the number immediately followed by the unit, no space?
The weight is 3400g
